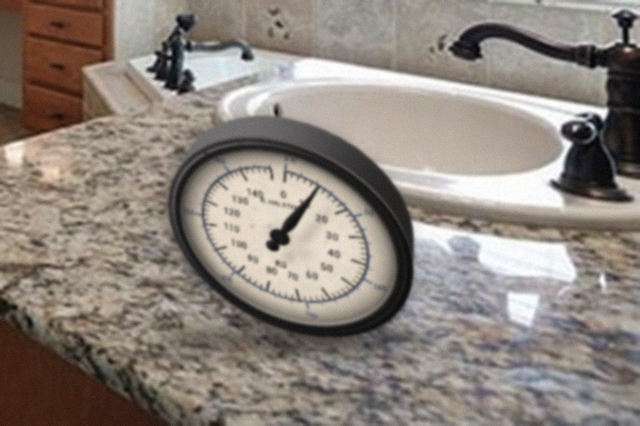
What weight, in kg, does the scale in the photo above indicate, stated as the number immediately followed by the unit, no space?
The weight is 10kg
